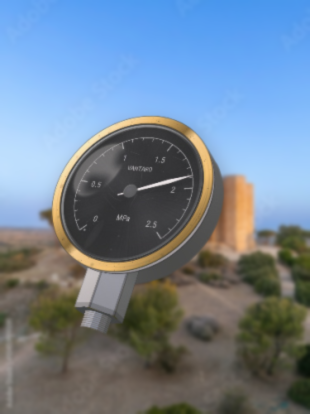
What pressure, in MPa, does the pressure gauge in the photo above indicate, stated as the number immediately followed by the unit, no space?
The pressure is 1.9MPa
